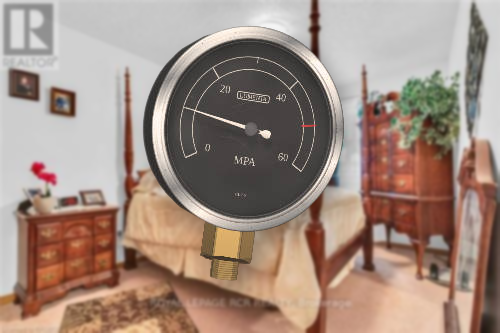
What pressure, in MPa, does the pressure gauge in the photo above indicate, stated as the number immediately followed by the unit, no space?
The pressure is 10MPa
